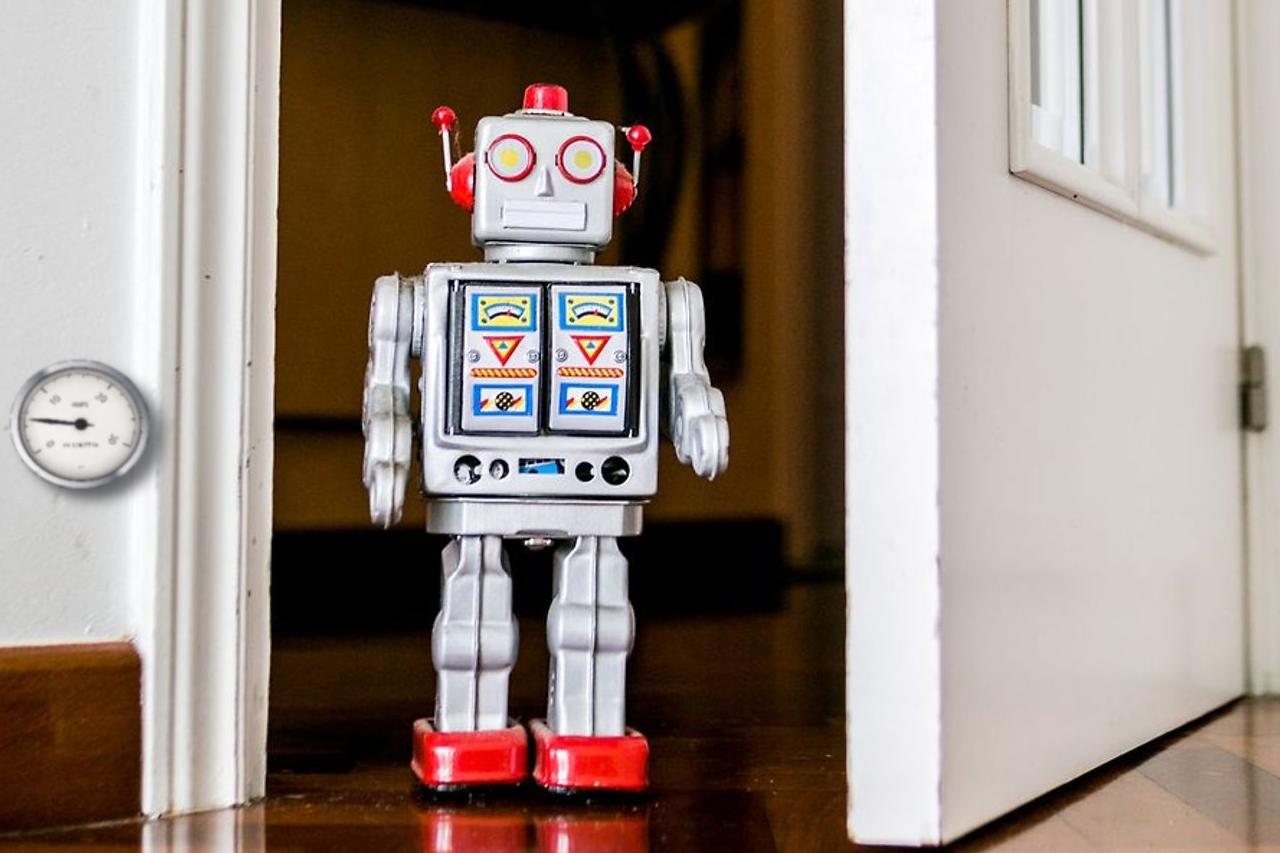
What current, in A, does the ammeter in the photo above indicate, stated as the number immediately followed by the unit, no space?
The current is 5A
